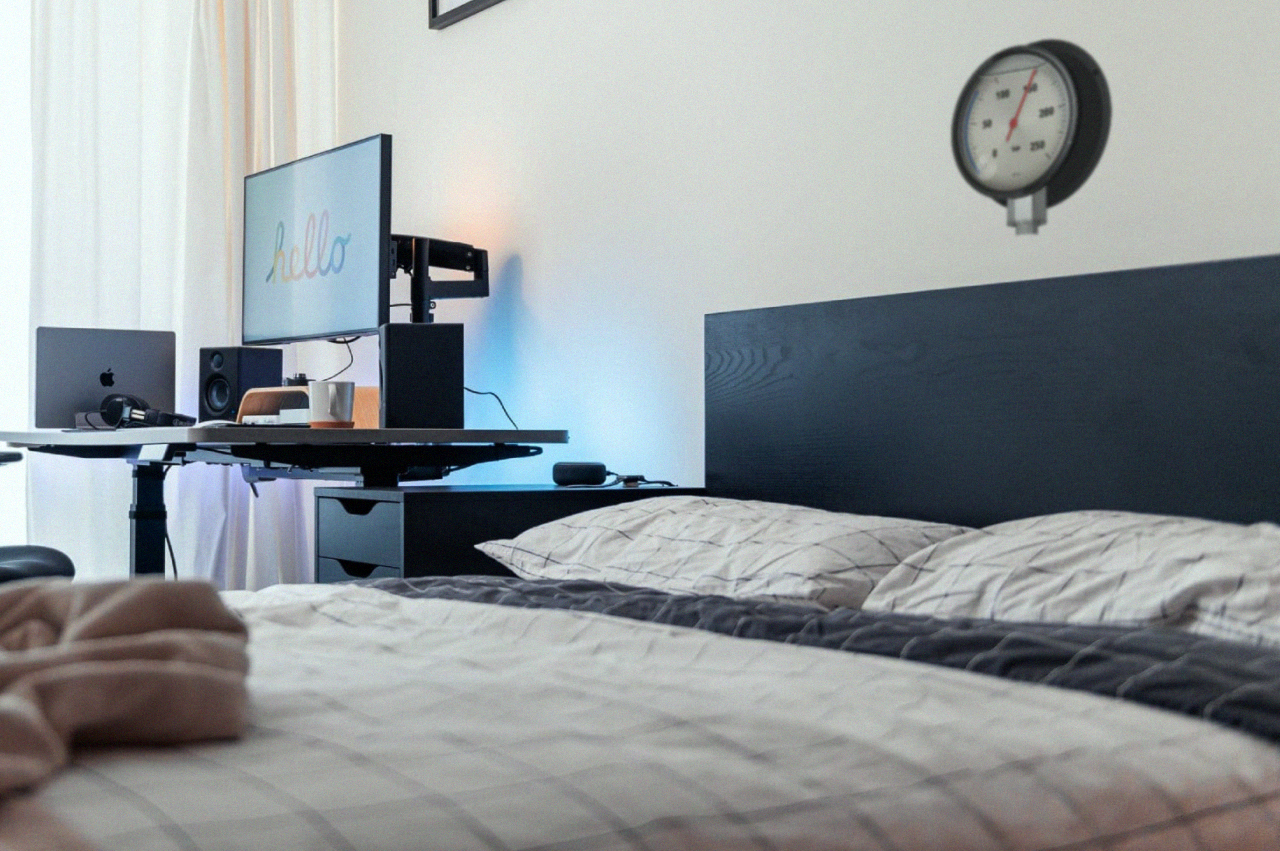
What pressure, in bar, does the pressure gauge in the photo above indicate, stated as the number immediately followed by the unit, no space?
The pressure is 150bar
